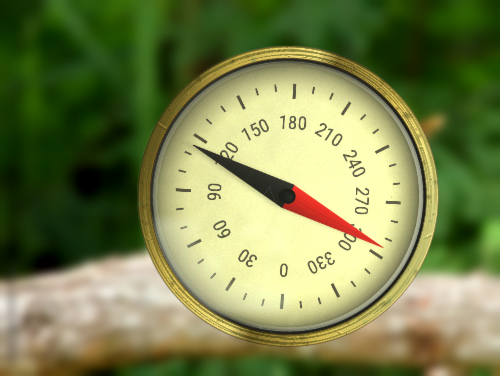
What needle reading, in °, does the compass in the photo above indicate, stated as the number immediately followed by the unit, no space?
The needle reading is 295°
